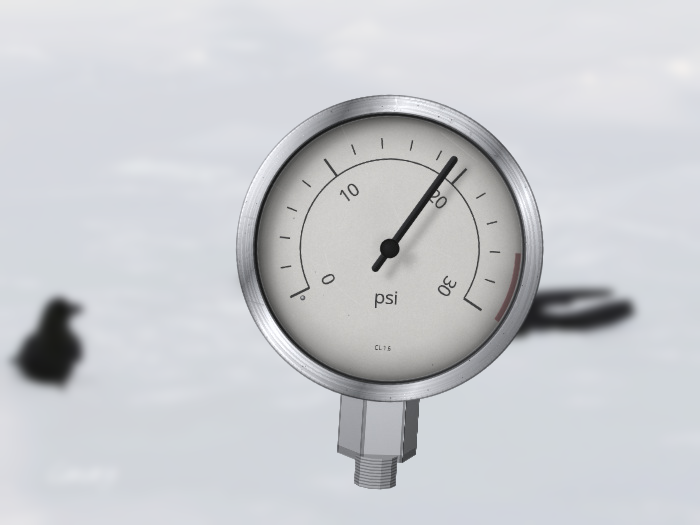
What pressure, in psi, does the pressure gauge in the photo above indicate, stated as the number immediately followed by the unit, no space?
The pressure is 19psi
